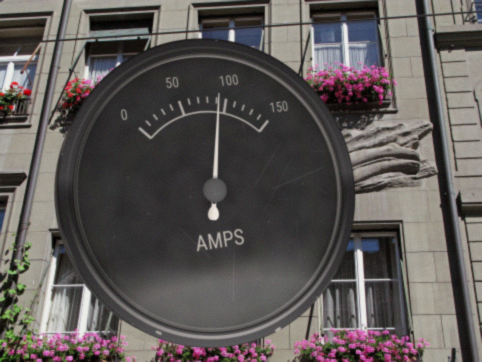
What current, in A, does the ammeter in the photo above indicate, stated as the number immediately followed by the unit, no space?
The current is 90A
